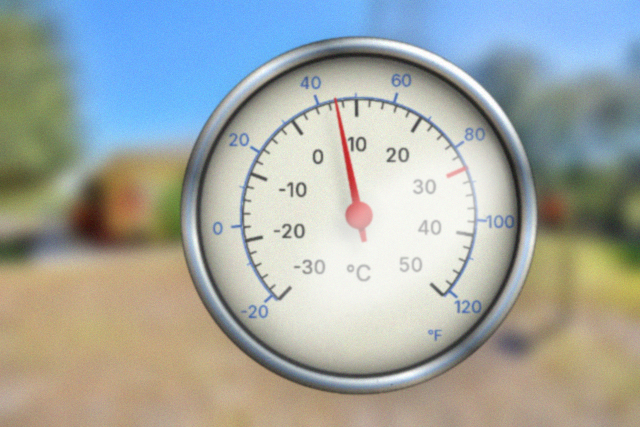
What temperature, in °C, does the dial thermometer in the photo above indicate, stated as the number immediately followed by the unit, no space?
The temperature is 7°C
